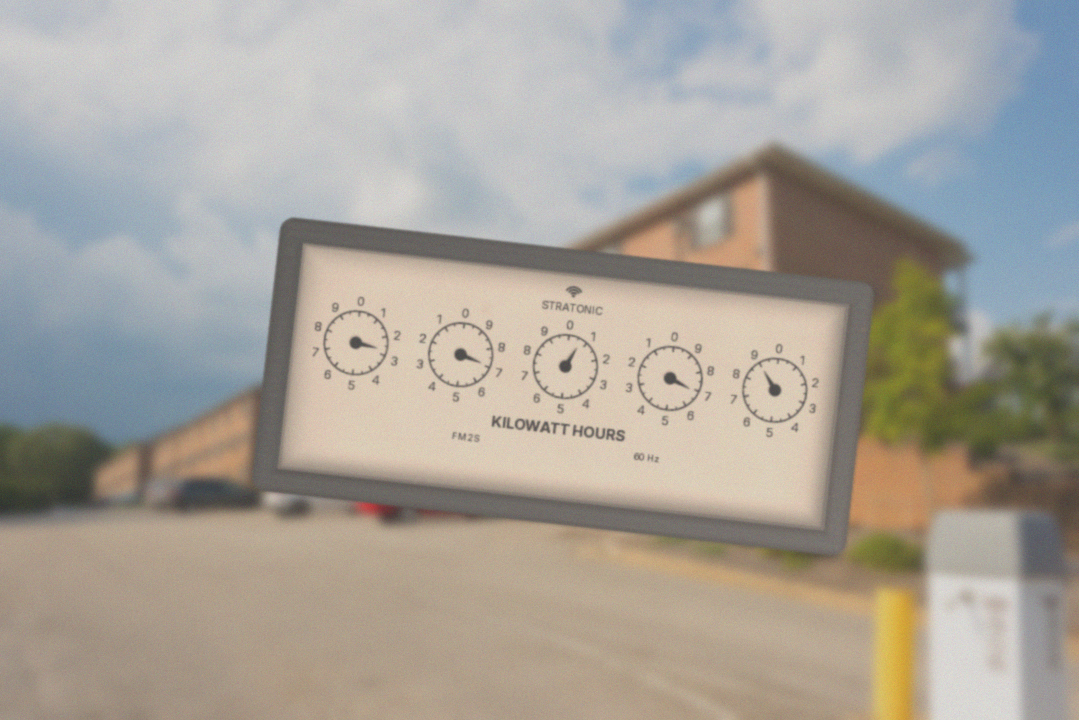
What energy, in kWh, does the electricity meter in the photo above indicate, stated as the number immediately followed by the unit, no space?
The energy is 27069kWh
